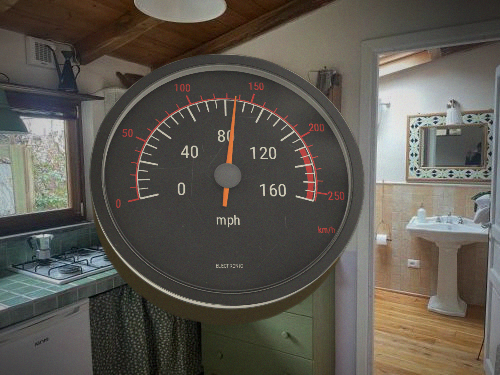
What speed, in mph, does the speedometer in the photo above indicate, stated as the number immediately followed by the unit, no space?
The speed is 85mph
